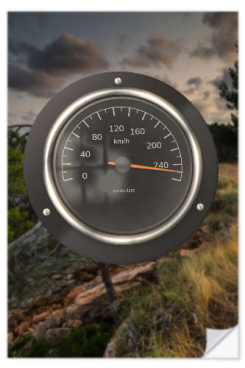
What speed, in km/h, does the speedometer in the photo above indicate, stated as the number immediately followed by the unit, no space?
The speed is 250km/h
